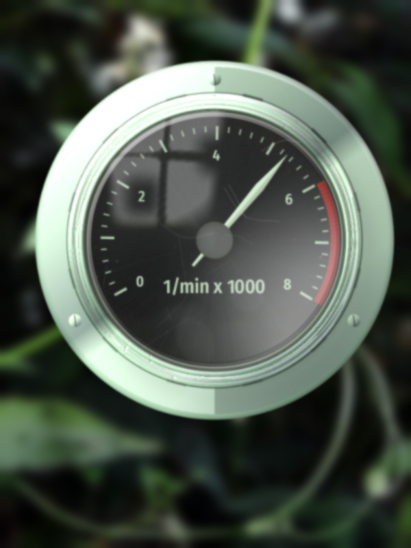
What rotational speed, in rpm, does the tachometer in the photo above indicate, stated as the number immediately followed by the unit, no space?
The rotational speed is 5300rpm
